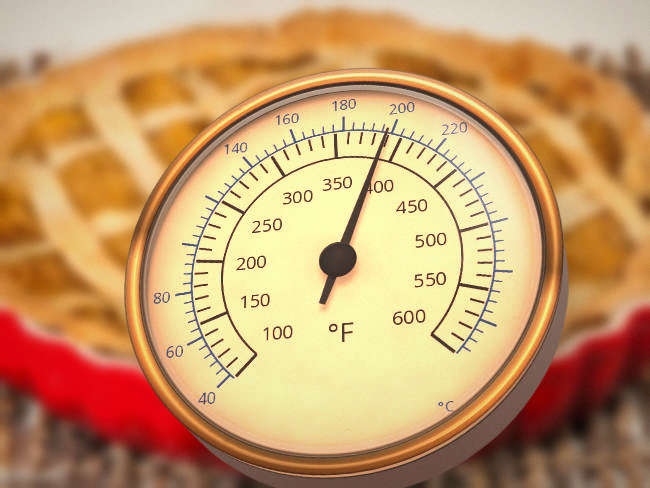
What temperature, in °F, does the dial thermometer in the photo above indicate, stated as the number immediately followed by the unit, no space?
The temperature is 390°F
